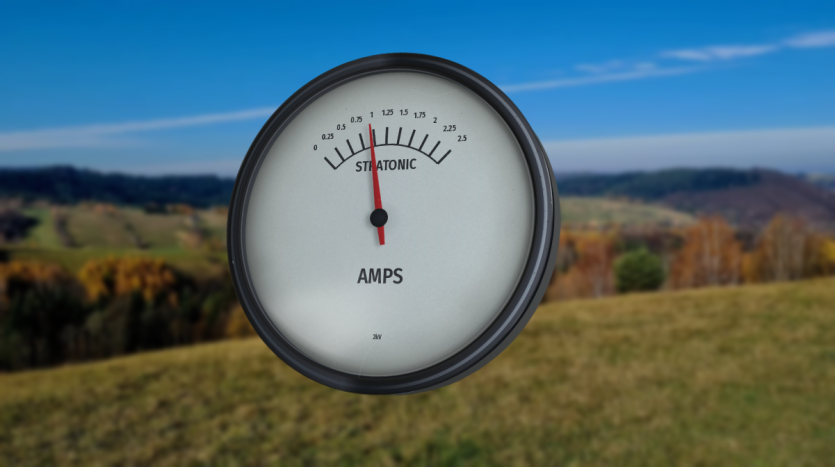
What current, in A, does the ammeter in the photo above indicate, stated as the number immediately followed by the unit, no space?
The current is 1A
